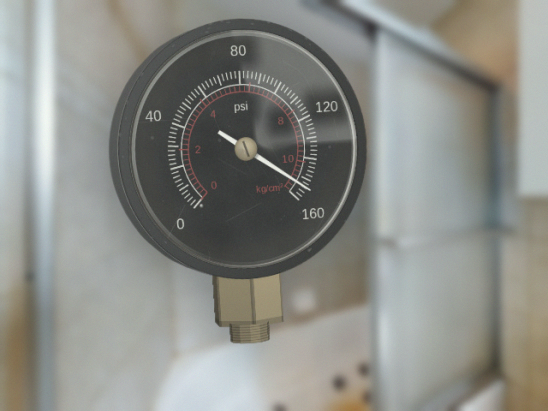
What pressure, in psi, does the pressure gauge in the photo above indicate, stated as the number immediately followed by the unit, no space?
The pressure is 154psi
